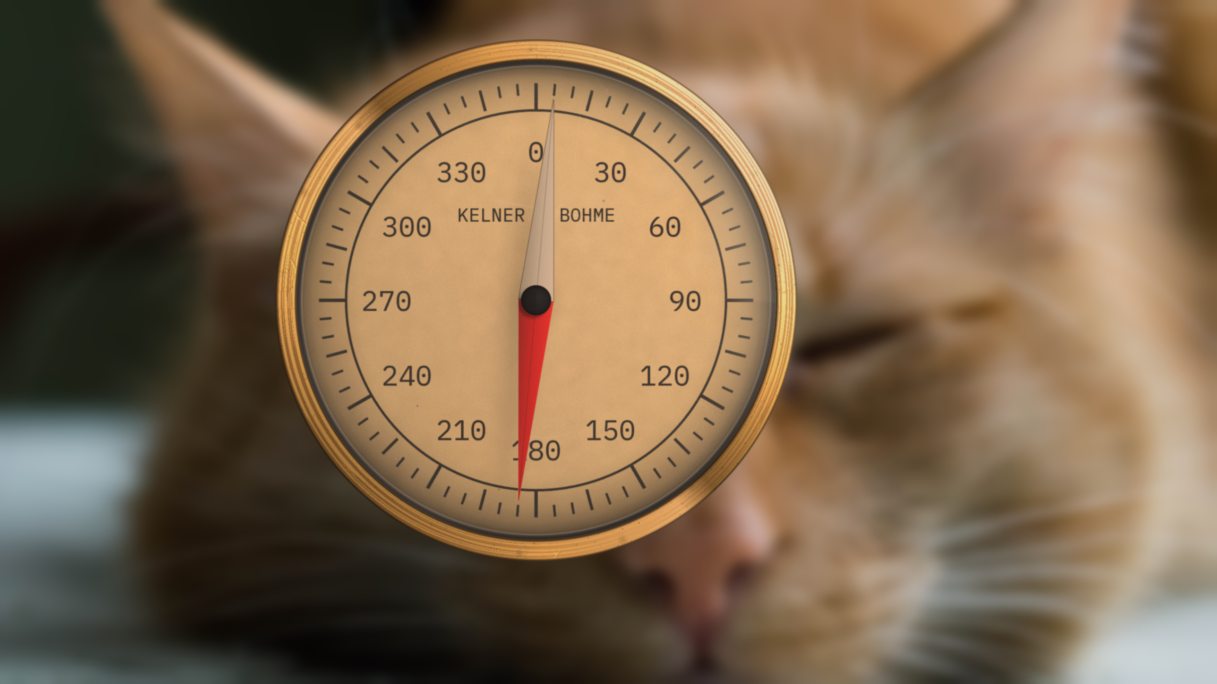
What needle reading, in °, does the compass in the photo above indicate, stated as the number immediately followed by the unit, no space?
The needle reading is 185°
